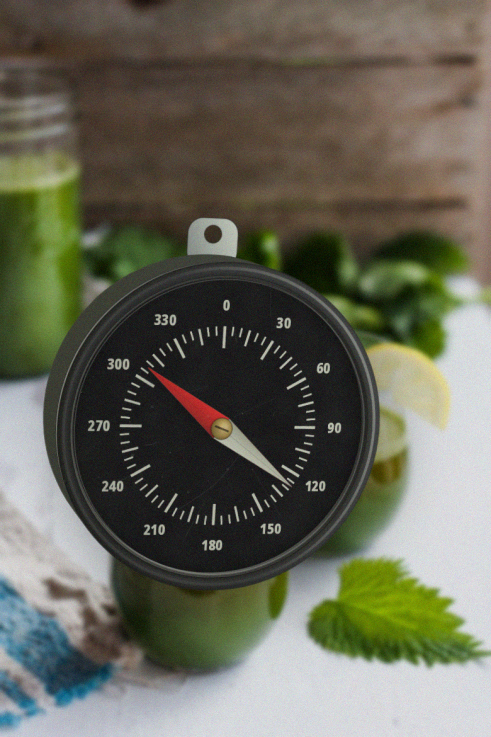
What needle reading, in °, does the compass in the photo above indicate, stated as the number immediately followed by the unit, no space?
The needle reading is 307.5°
